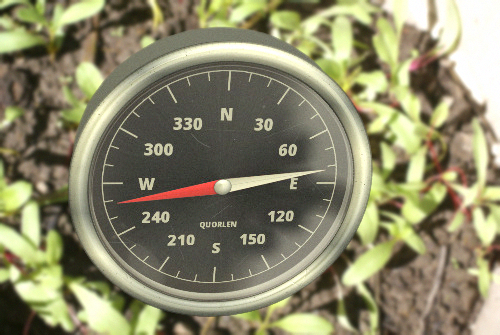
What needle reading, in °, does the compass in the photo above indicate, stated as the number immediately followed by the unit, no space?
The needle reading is 260°
